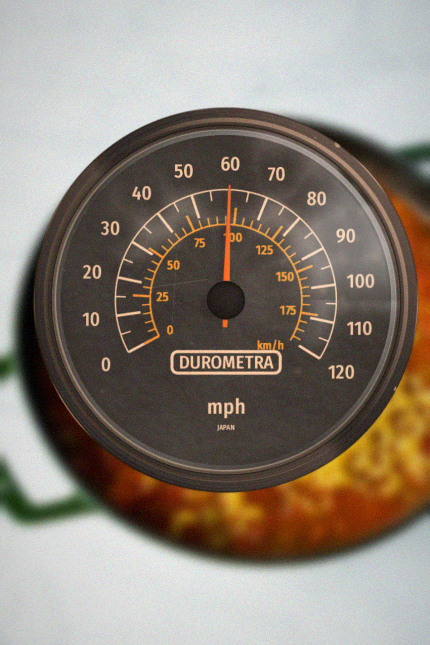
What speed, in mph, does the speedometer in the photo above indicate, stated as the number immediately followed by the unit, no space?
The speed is 60mph
